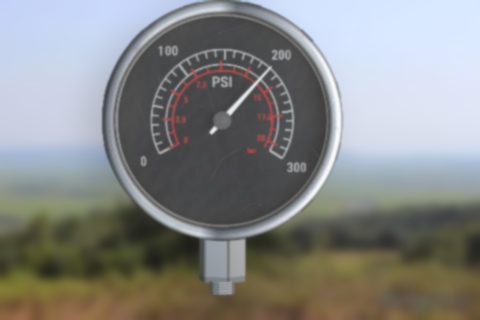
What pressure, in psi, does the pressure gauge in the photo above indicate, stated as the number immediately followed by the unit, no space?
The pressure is 200psi
